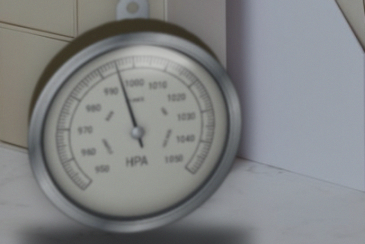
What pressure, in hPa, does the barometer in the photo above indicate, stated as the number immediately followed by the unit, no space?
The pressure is 995hPa
